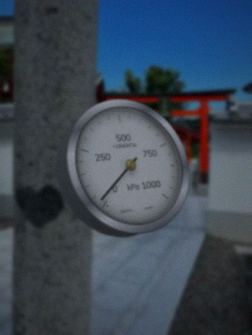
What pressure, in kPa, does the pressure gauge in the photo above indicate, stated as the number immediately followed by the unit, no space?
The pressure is 25kPa
